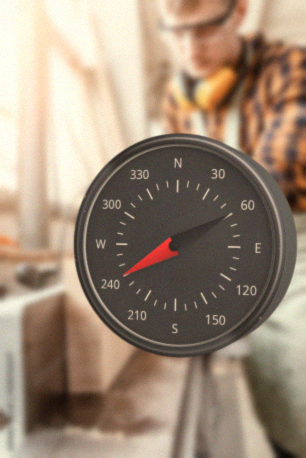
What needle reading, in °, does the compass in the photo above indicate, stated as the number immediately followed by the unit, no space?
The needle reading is 240°
